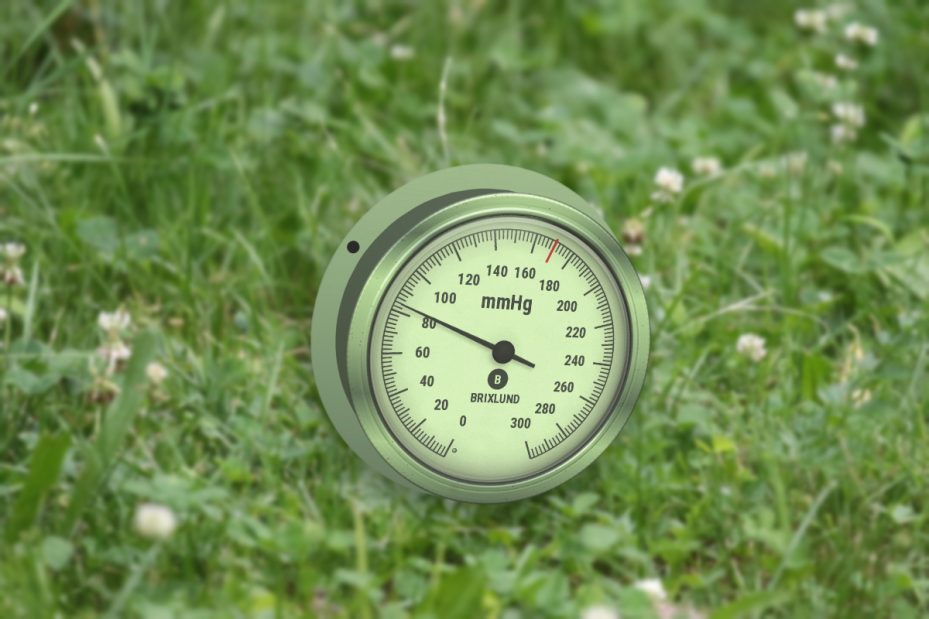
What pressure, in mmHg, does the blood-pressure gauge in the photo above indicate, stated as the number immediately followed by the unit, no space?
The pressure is 84mmHg
